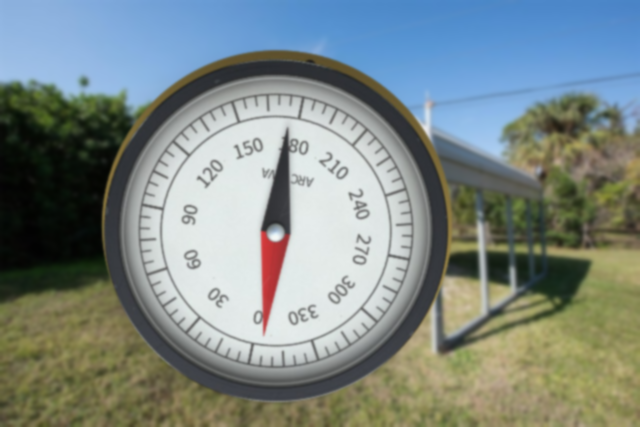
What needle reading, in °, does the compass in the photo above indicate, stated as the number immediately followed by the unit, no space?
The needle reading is 355°
